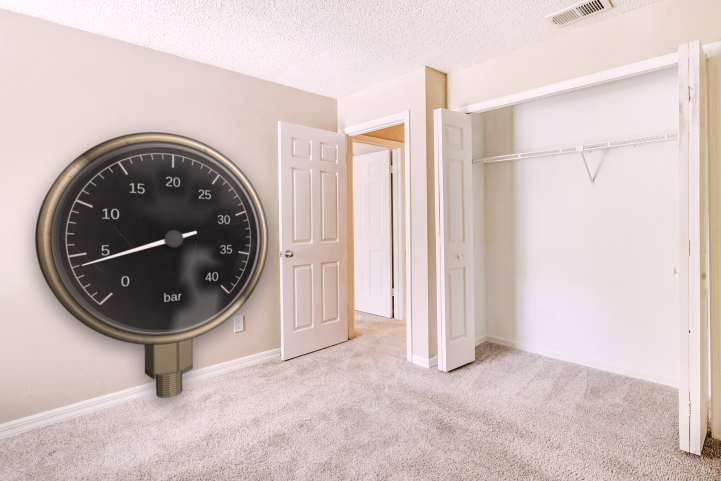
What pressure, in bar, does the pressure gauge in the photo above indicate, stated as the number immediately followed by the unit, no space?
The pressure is 4bar
